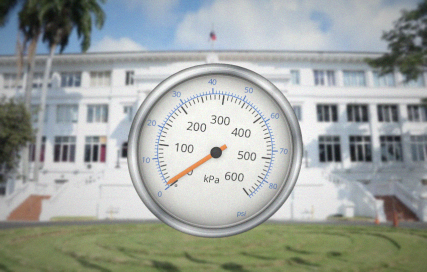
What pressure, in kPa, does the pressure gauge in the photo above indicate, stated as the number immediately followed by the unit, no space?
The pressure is 10kPa
